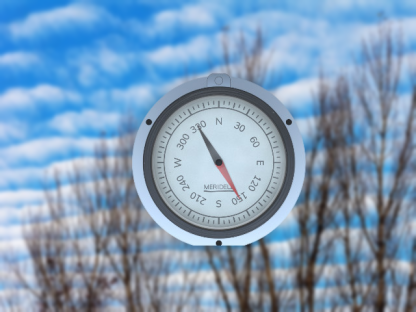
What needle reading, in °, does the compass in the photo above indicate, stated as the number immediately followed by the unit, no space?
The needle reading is 150°
